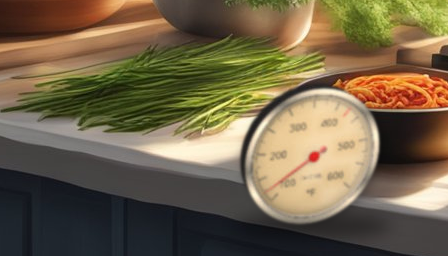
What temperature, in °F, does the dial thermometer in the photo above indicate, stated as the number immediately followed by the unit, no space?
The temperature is 125°F
